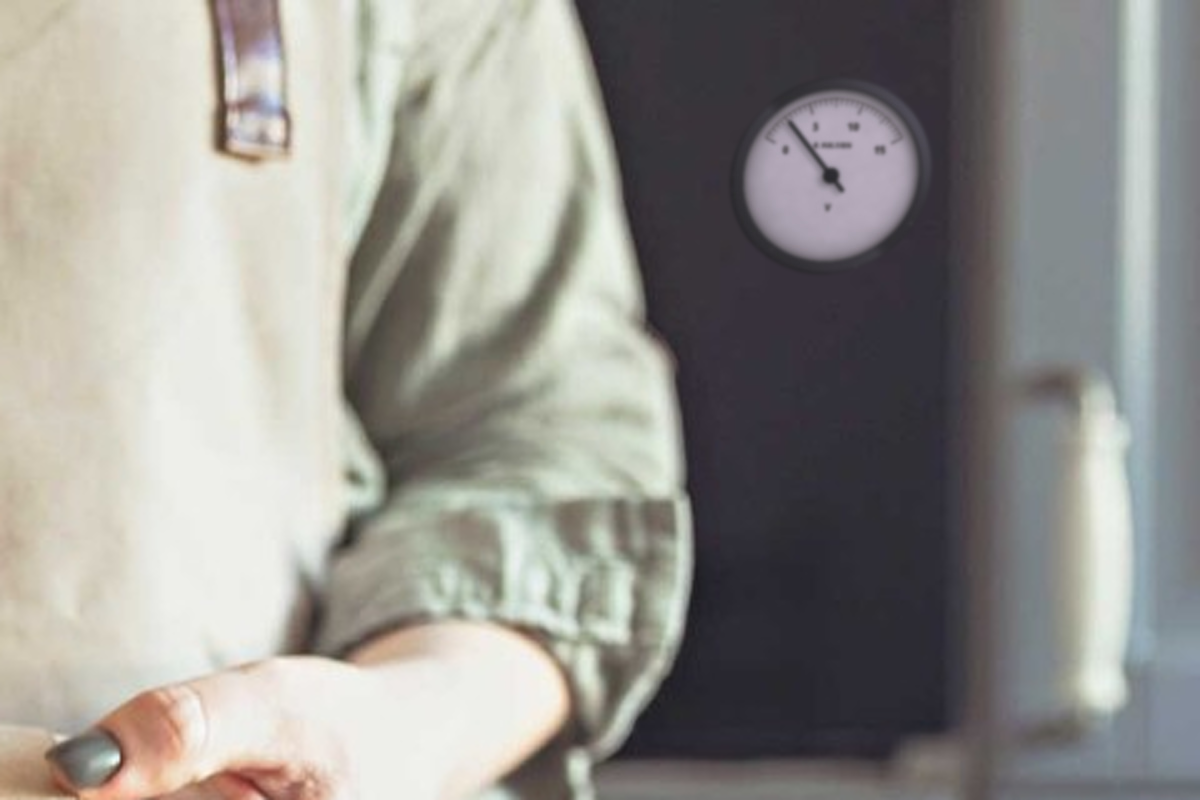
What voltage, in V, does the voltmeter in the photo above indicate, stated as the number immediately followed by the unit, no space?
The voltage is 2.5V
